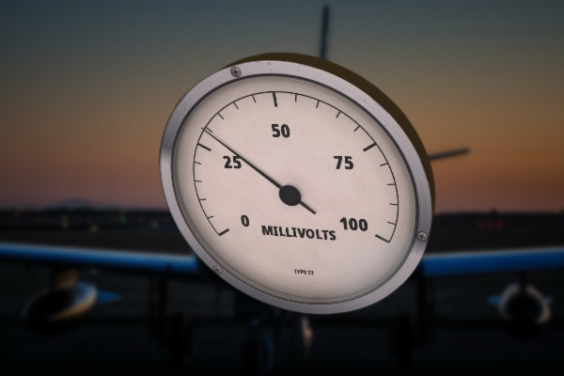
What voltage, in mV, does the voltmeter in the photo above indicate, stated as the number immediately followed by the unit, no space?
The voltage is 30mV
